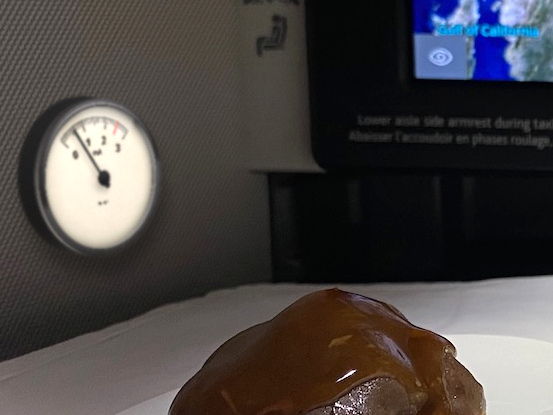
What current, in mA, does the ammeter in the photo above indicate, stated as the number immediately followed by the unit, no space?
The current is 0.5mA
